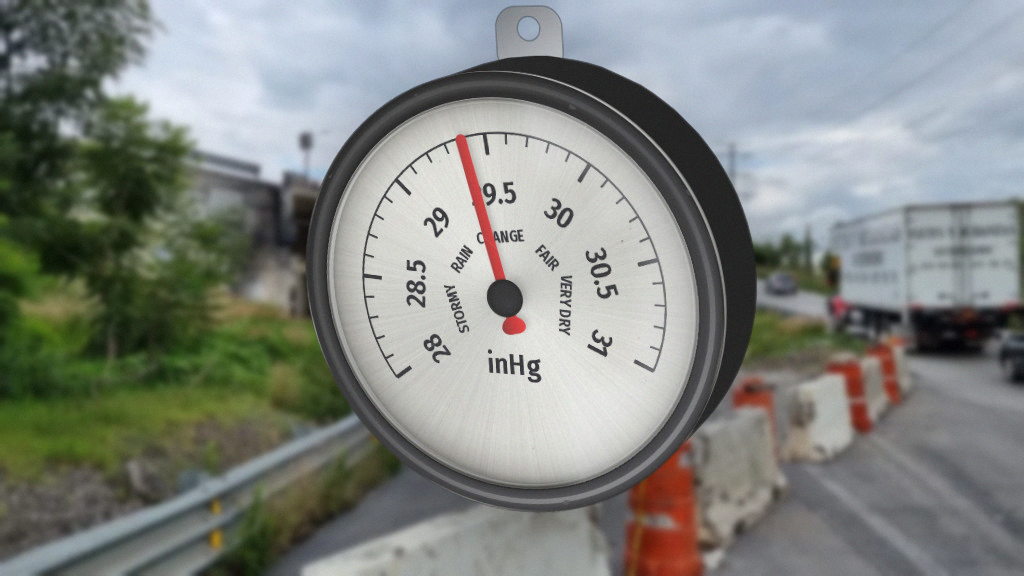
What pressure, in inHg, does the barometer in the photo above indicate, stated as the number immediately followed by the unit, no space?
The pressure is 29.4inHg
